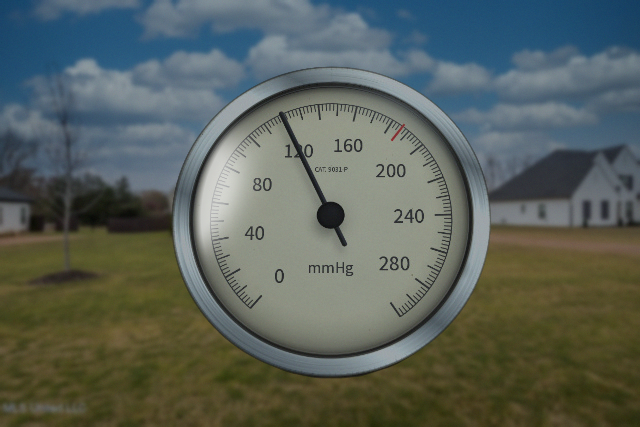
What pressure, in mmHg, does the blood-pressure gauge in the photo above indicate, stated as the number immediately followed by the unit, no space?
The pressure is 120mmHg
